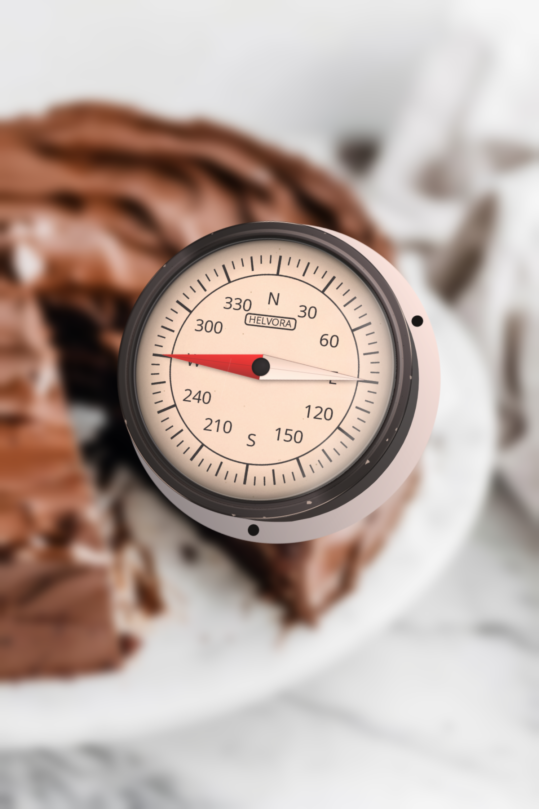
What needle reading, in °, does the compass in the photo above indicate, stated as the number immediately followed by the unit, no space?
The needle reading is 270°
